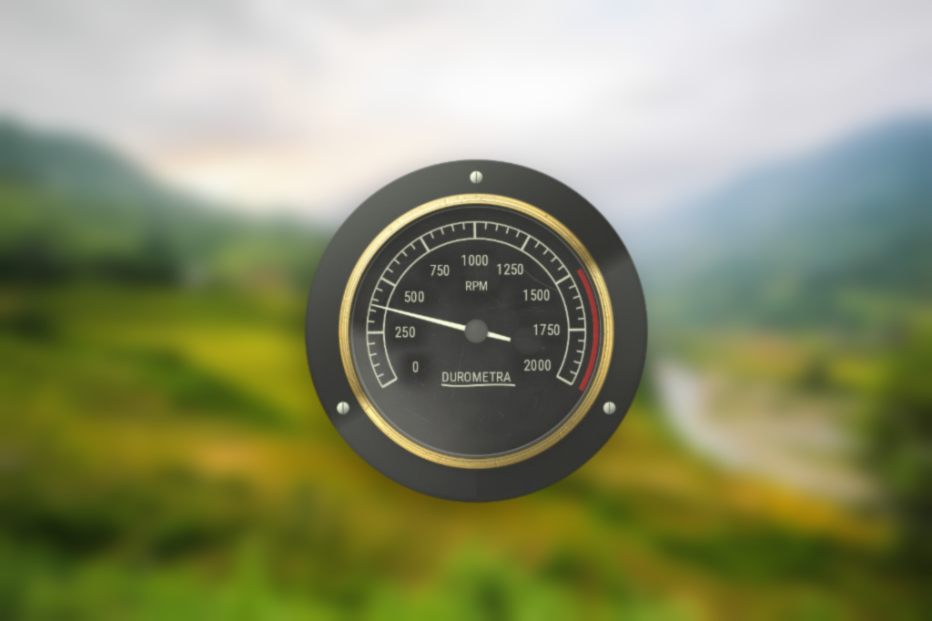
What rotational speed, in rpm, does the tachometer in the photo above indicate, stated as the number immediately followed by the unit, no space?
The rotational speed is 375rpm
